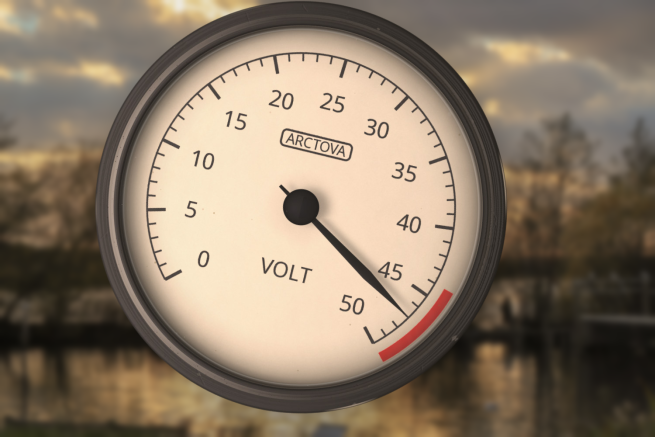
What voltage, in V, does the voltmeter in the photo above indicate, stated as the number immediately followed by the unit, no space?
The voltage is 47V
